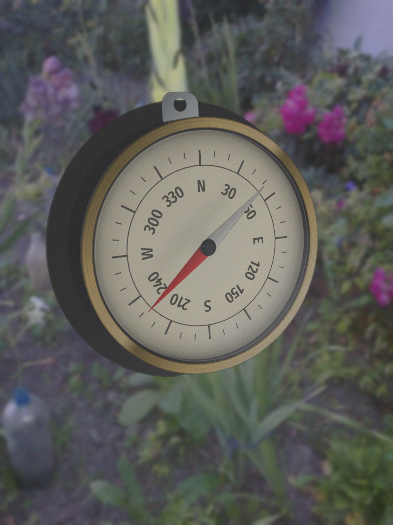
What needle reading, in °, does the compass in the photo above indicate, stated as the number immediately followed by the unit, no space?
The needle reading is 230°
